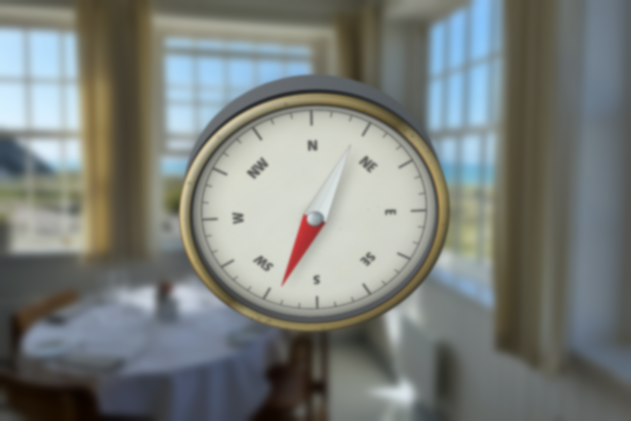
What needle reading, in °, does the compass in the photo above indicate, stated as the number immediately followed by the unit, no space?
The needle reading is 205°
